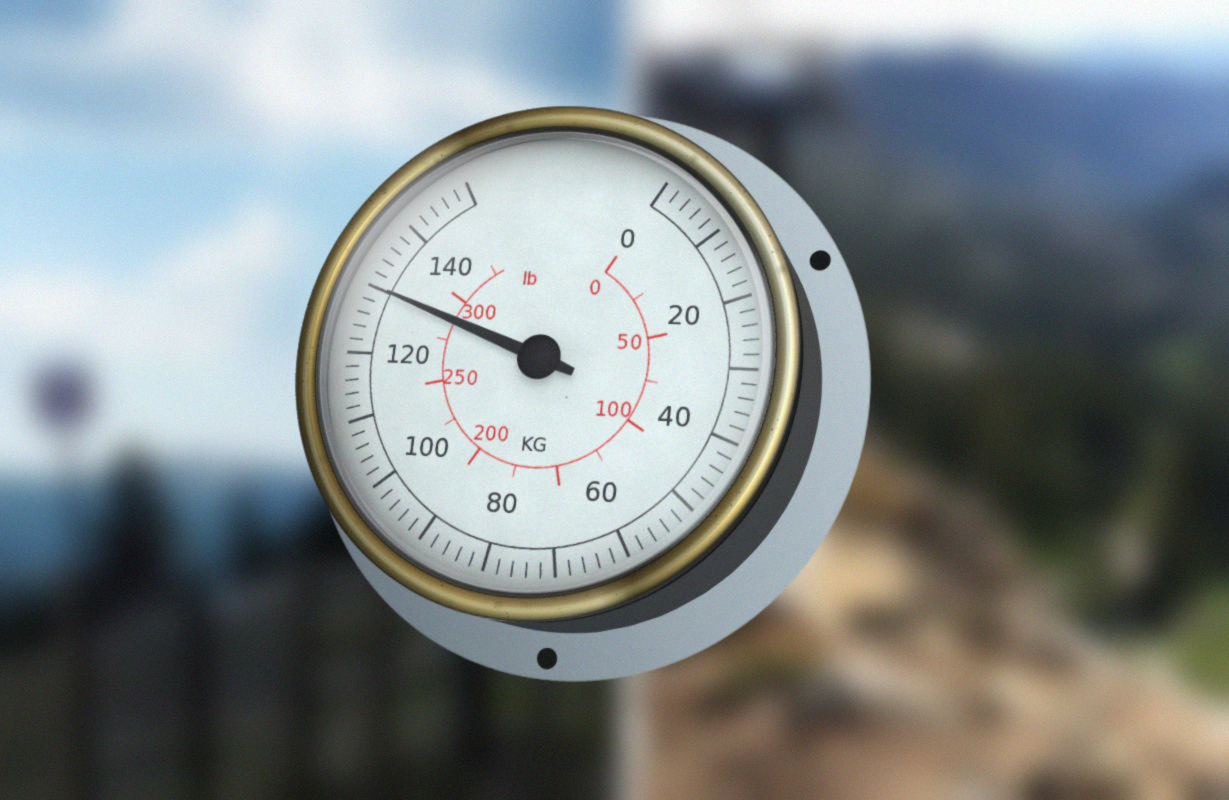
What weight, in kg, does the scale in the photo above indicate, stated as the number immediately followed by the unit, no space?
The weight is 130kg
